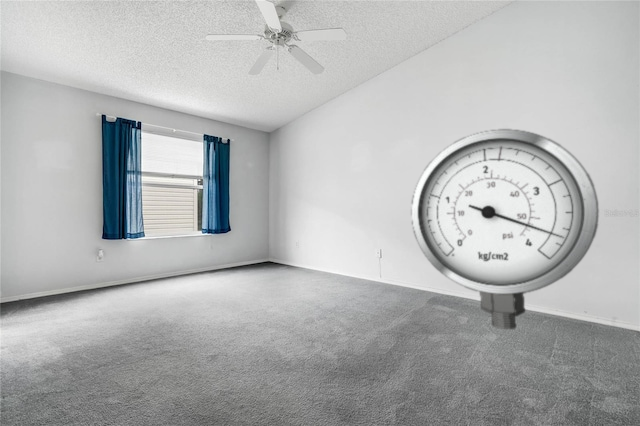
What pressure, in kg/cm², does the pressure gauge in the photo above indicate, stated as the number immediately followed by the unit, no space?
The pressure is 3.7kg/cm²
